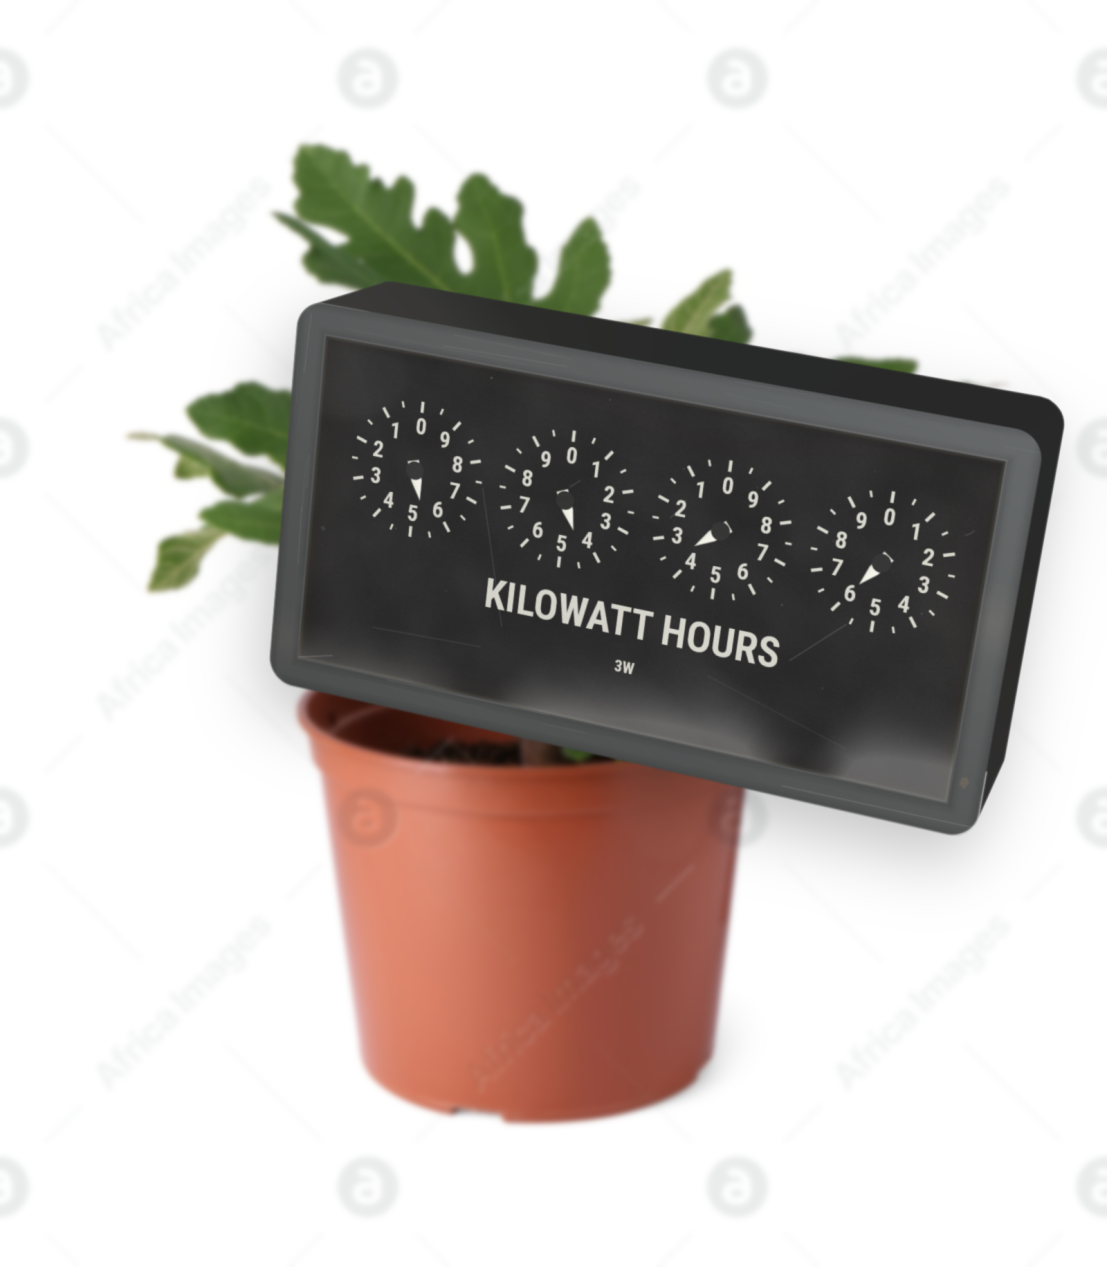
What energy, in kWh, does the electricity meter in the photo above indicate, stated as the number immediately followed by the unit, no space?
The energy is 5436kWh
